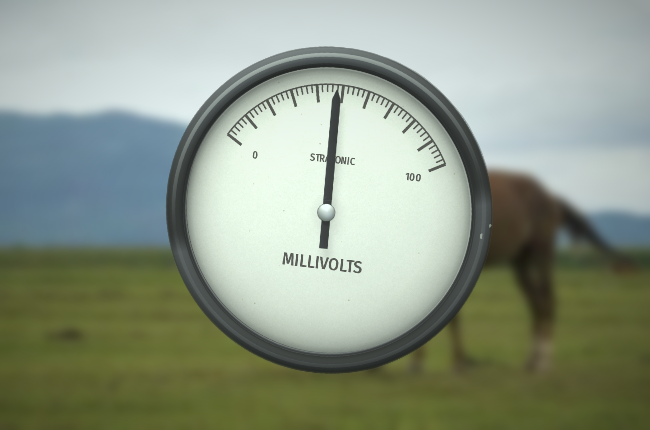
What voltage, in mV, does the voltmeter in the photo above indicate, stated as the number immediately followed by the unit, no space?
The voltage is 48mV
